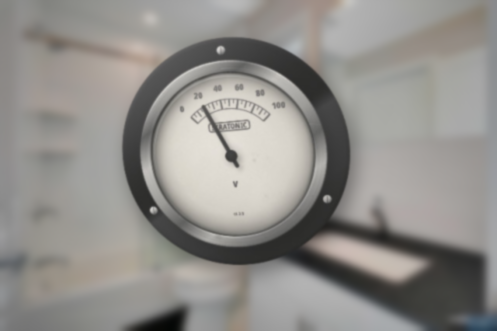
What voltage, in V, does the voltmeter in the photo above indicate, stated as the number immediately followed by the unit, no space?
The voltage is 20V
